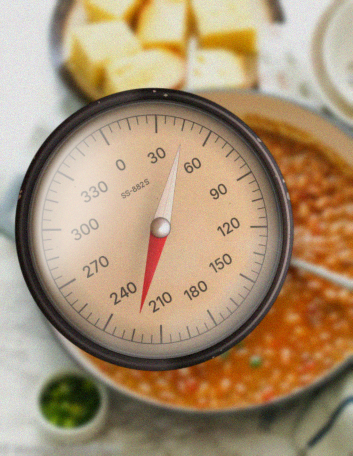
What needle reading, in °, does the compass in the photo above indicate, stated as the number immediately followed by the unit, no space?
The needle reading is 225°
